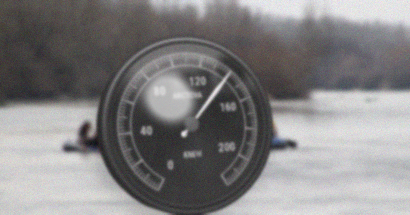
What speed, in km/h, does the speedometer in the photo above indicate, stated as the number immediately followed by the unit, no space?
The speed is 140km/h
